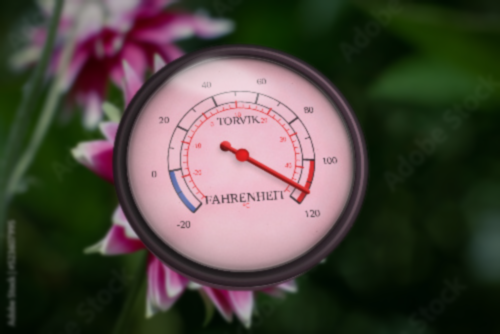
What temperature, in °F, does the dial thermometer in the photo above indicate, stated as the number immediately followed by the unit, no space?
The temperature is 115°F
